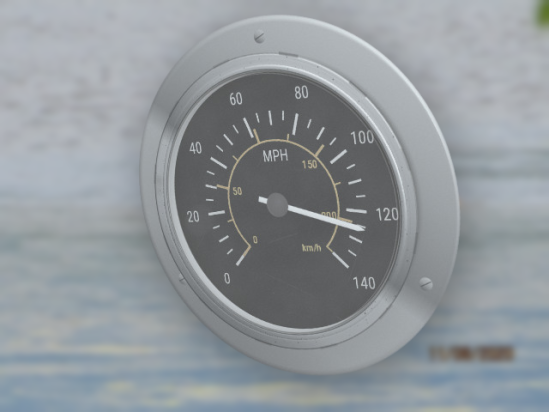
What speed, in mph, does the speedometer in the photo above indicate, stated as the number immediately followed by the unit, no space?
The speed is 125mph
